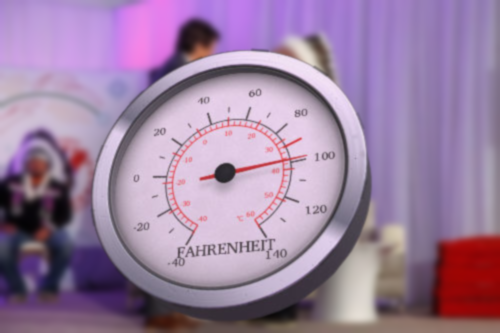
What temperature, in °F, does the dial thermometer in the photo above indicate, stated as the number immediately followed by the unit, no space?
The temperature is 100°F
